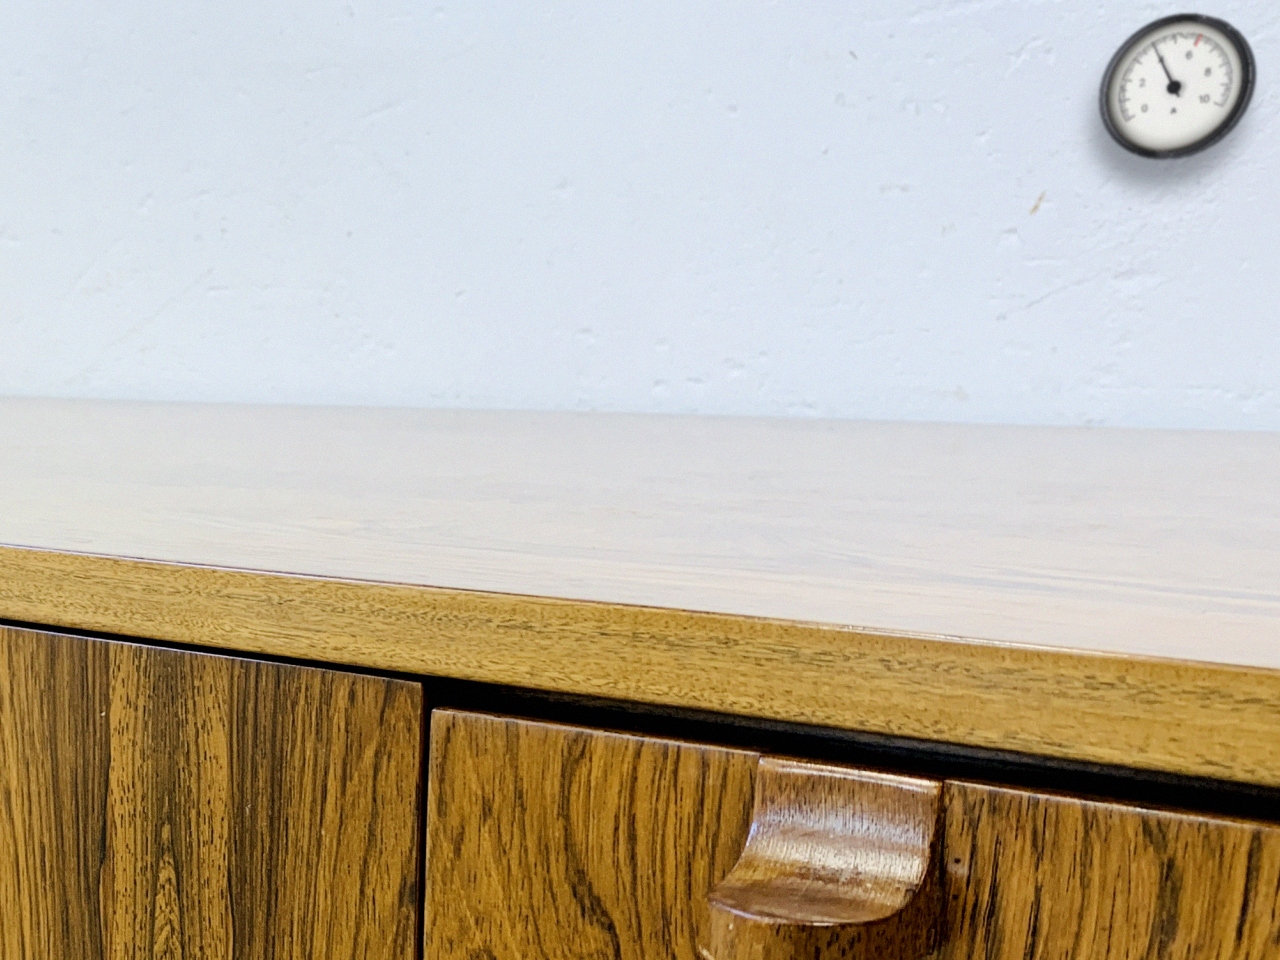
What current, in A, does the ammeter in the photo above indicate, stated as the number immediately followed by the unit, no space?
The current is 4A
